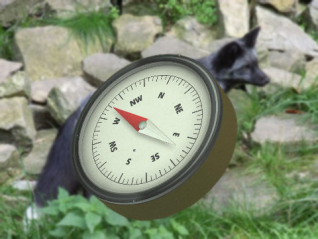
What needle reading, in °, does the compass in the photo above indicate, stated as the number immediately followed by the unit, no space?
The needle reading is 285°
